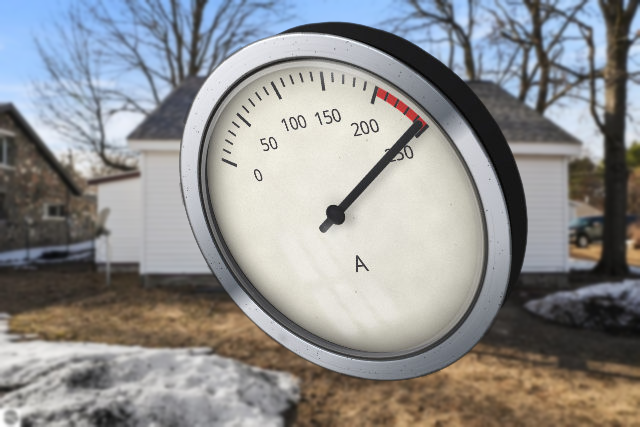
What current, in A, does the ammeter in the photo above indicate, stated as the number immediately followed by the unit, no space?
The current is 245A
